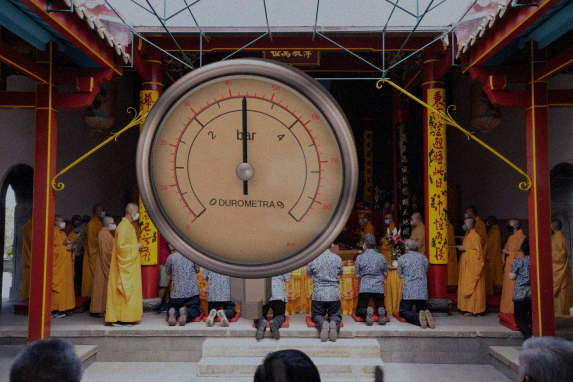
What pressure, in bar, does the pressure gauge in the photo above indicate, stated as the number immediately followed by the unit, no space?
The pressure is 3bar
